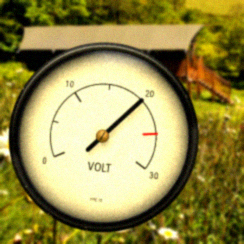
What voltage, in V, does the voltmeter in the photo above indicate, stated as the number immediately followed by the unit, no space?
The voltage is 20V
